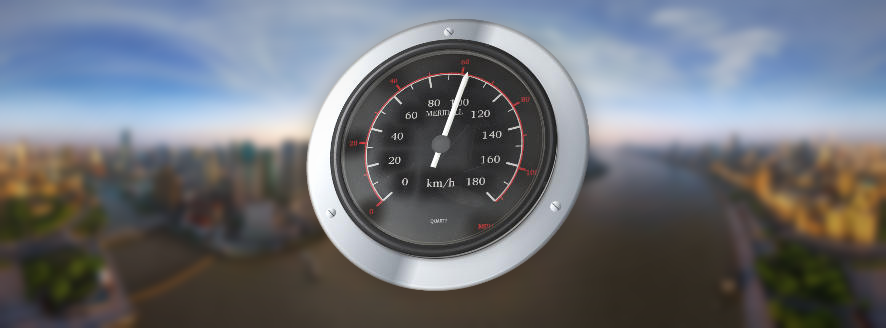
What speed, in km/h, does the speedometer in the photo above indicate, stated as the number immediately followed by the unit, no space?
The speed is 100km/h
